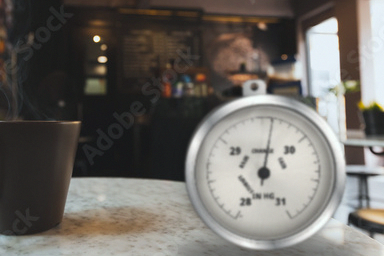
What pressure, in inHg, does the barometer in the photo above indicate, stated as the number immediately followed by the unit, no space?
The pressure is 29.6inHg
